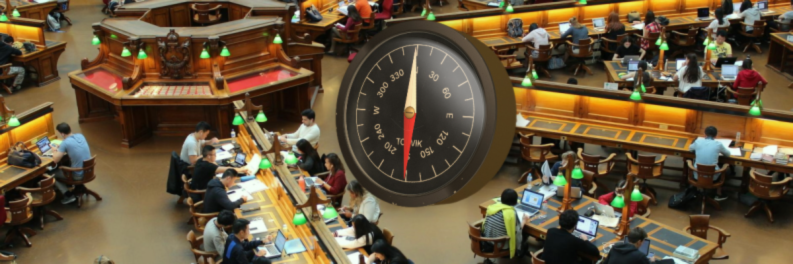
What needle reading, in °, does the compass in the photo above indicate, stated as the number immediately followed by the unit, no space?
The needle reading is 180°
